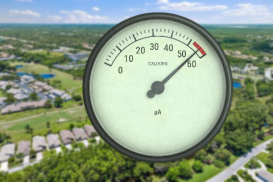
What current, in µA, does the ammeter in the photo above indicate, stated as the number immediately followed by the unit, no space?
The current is 56µA
